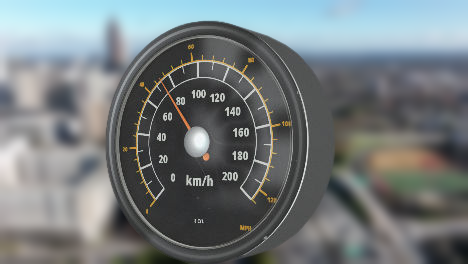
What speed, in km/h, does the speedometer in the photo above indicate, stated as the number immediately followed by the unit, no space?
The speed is 75km/h
